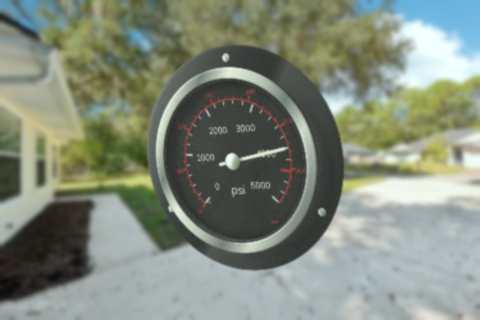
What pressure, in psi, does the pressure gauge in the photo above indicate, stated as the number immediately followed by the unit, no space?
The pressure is 4000psi
